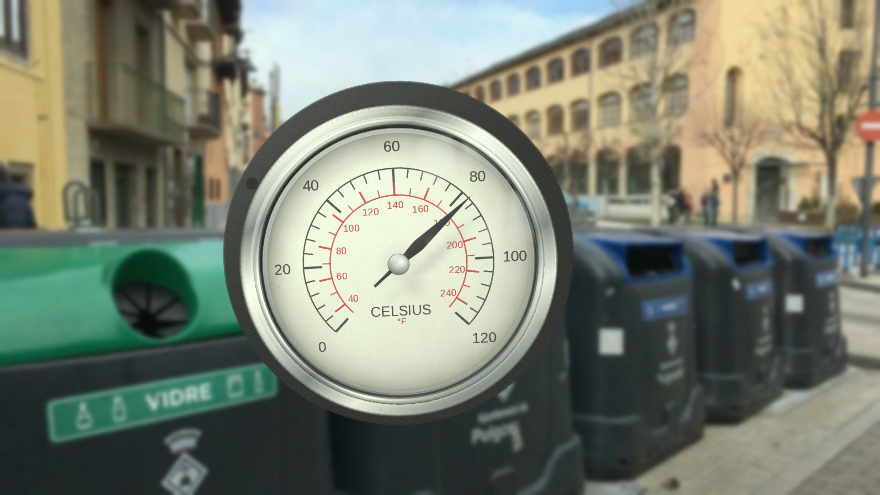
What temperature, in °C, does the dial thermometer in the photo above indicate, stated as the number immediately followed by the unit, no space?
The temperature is 82°C
